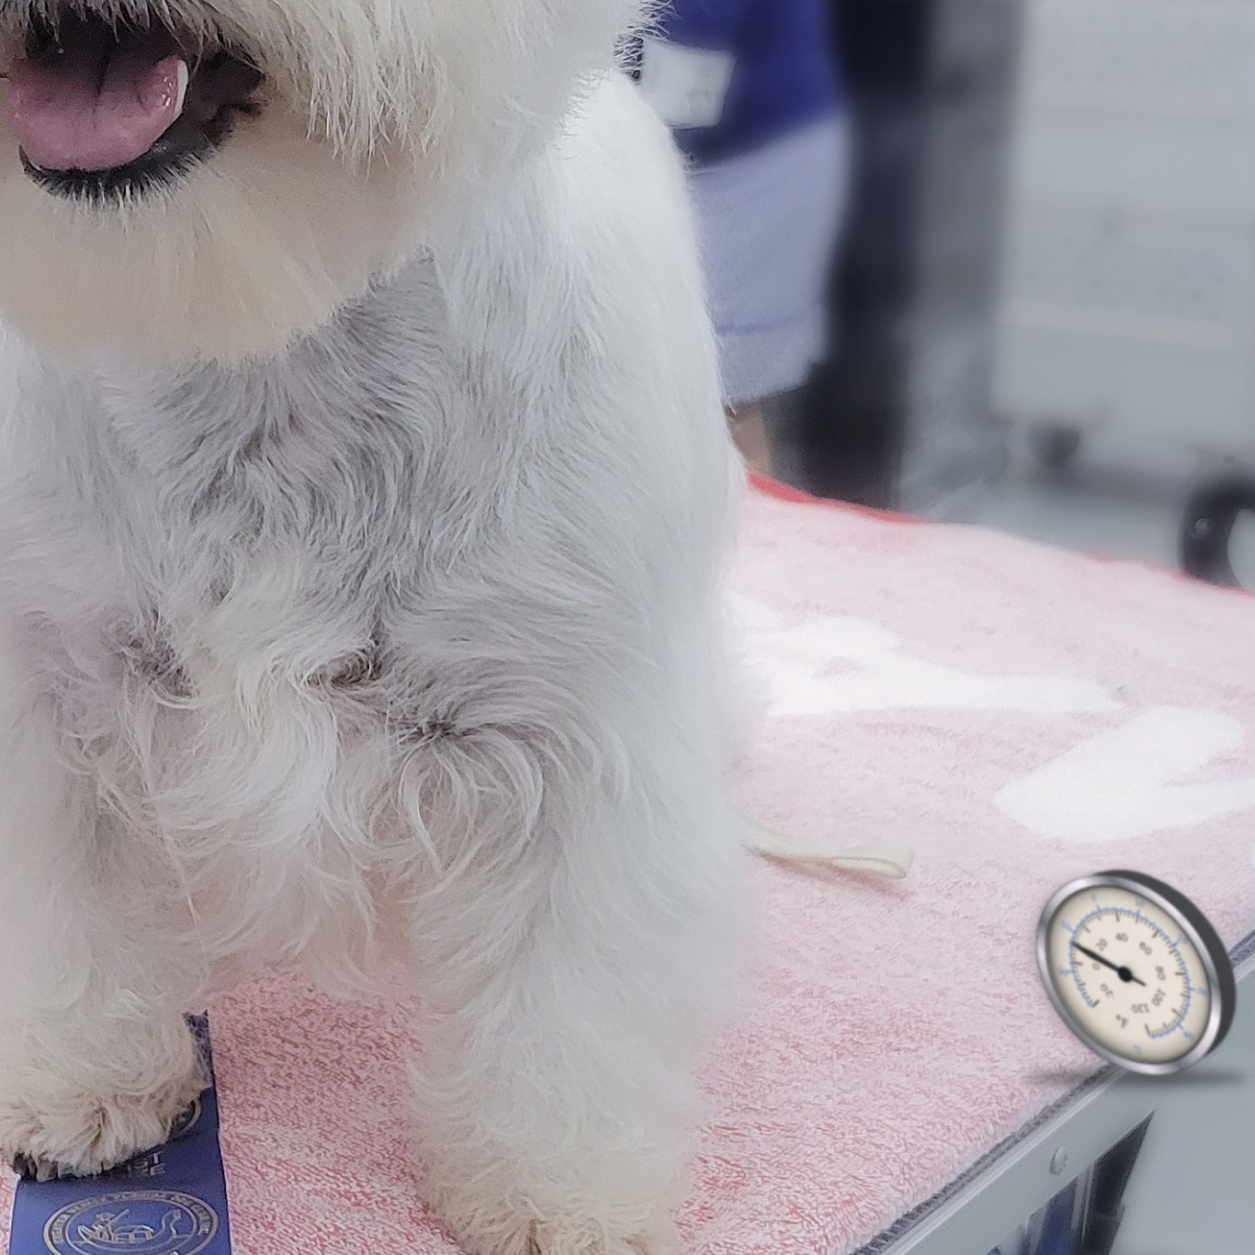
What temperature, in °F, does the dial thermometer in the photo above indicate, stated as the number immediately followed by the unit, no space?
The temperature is 10°F
